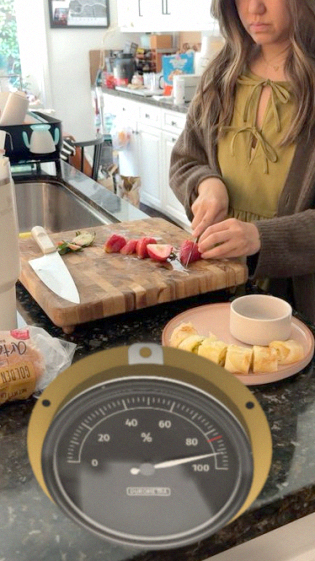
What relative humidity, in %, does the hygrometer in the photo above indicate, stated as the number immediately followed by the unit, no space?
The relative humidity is 90%
